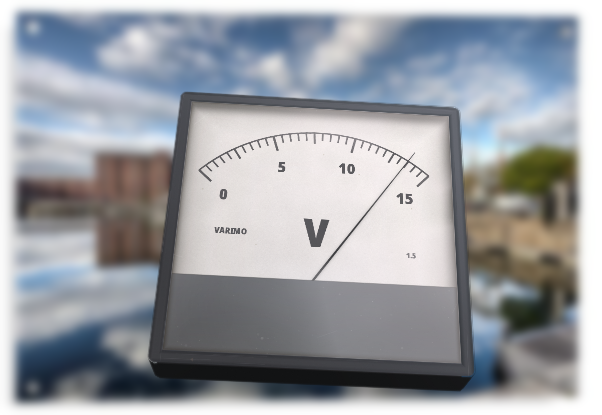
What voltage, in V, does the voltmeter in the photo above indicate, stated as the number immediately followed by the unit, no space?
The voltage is 13.5V
